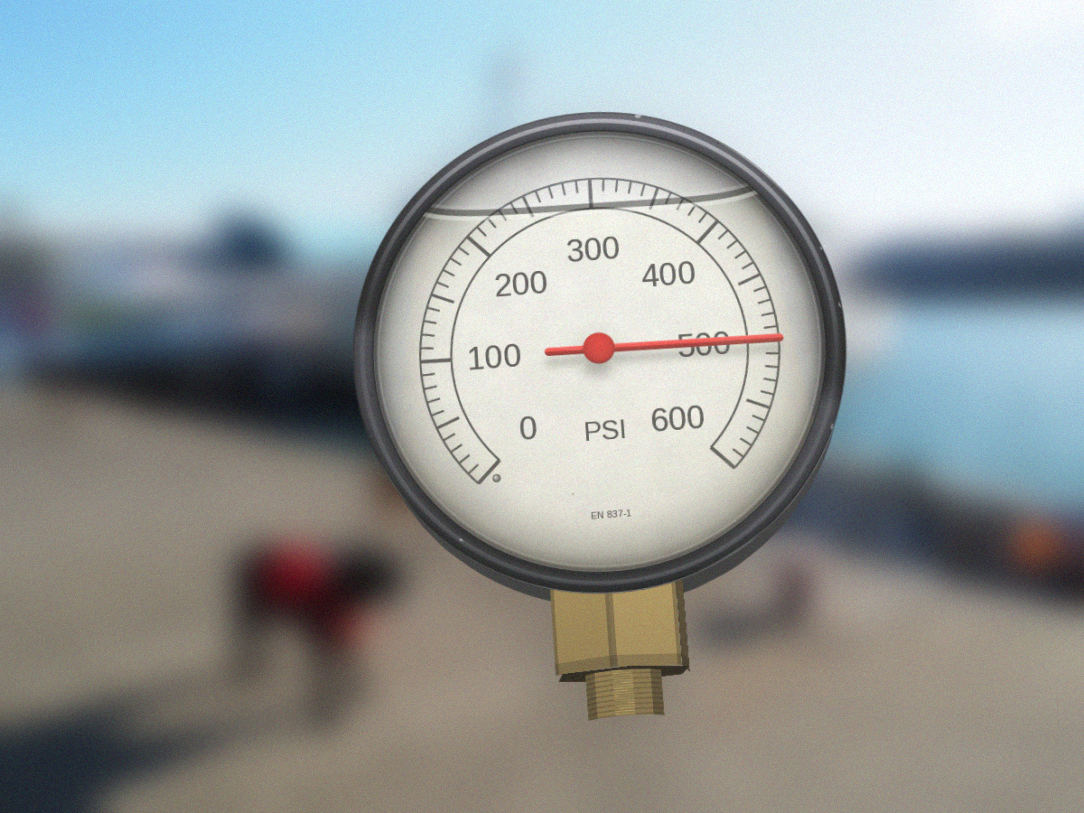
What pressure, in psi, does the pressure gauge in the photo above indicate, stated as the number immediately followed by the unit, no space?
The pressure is 500psi
